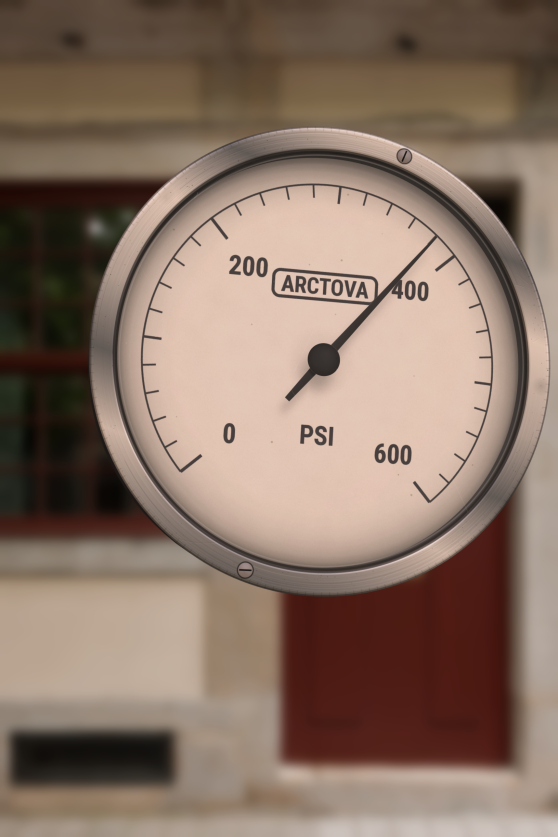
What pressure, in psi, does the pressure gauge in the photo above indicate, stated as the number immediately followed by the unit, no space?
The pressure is 380psi
